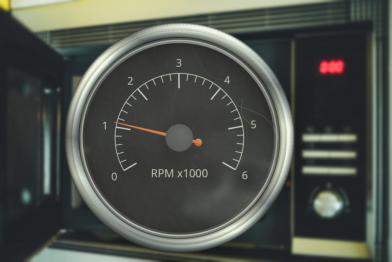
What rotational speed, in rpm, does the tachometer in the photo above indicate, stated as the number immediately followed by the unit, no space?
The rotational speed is 1100rpm
